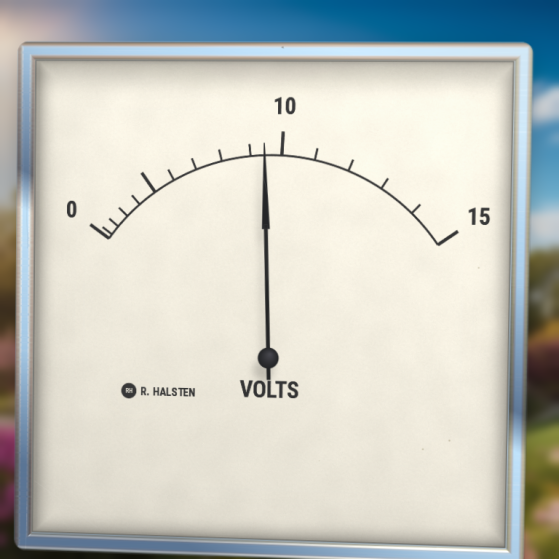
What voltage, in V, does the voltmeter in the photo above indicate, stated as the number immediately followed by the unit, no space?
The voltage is 9.5V
